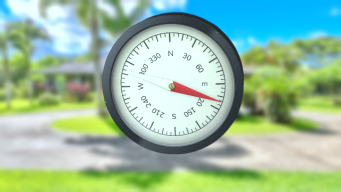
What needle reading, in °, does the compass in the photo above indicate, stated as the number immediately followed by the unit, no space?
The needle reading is 110°
